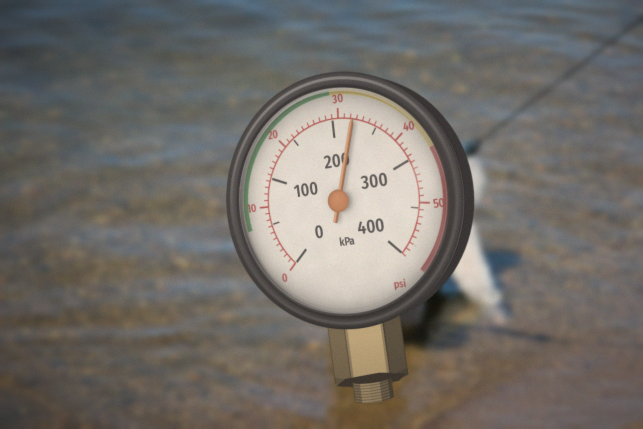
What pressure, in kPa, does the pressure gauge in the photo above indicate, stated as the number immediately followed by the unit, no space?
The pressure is 225kPa
